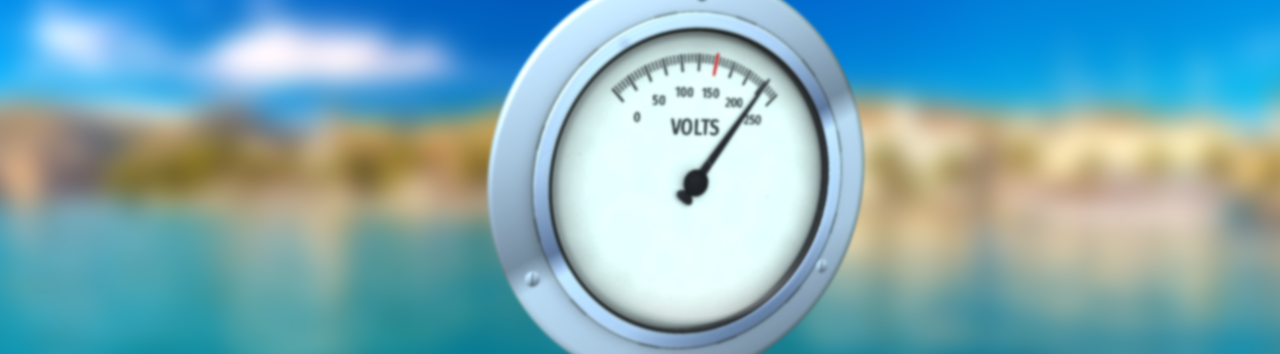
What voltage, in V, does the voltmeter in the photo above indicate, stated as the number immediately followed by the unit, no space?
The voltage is 225V
